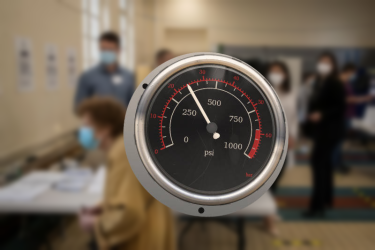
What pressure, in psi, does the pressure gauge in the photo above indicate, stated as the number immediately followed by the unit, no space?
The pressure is 350psi
